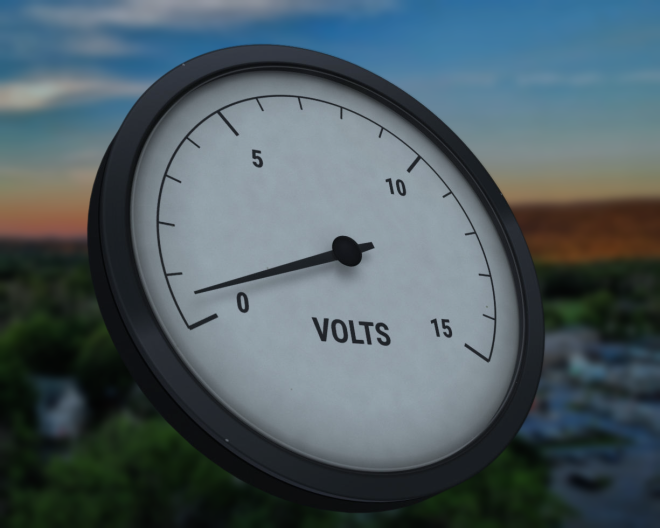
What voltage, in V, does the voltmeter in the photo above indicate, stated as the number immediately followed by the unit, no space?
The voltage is 0.5V
